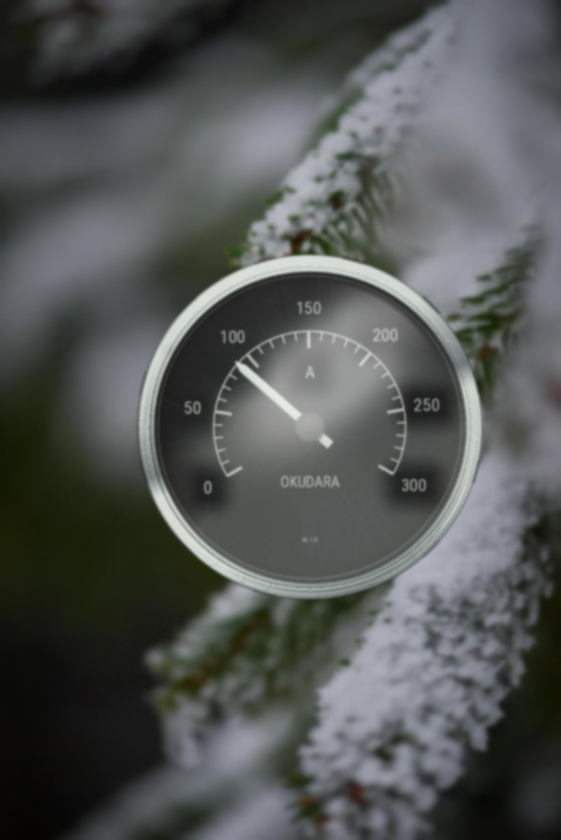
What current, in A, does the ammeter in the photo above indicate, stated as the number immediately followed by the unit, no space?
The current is 90A
